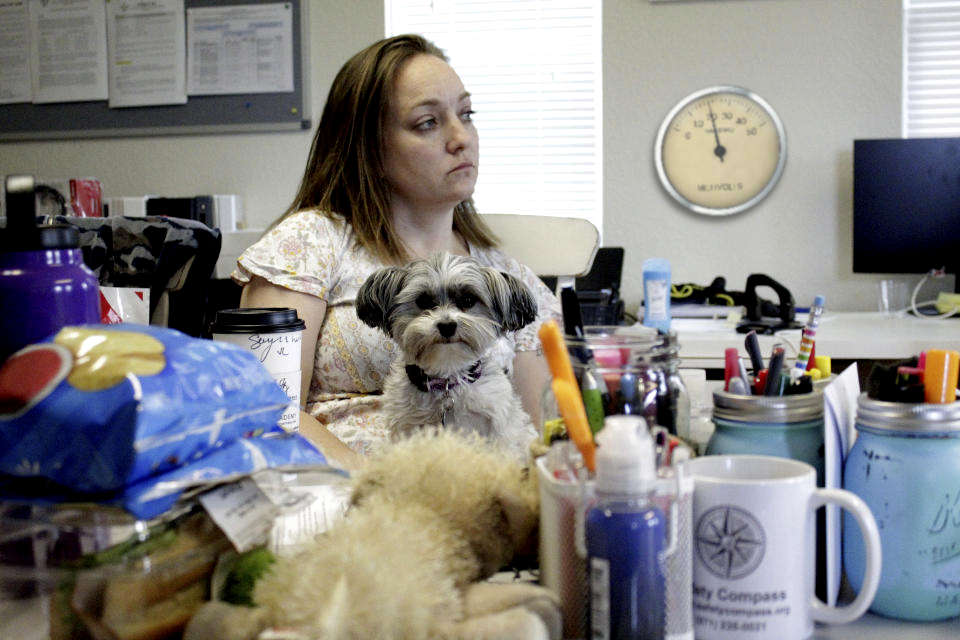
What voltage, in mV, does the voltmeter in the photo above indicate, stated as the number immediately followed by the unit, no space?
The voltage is 20mV
